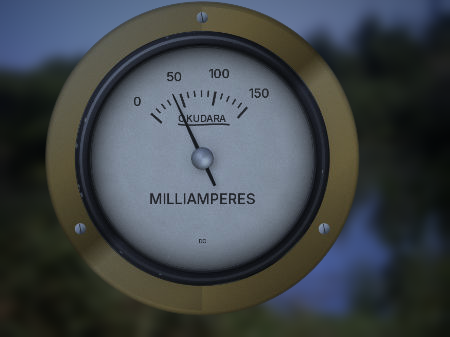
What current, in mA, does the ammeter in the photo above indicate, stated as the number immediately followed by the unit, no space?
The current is 40mA
